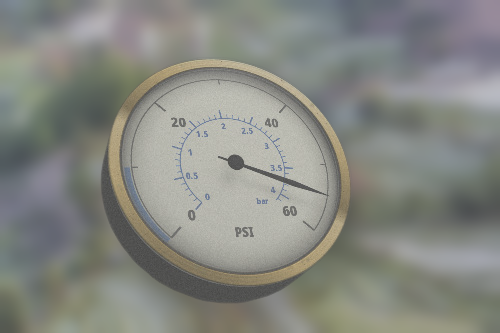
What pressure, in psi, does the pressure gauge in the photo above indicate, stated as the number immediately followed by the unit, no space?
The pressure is 55psi
